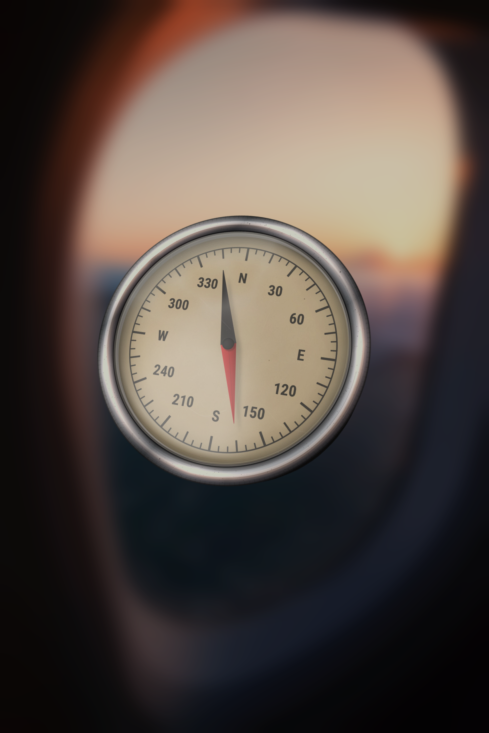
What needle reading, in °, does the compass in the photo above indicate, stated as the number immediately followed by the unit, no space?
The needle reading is 165°
